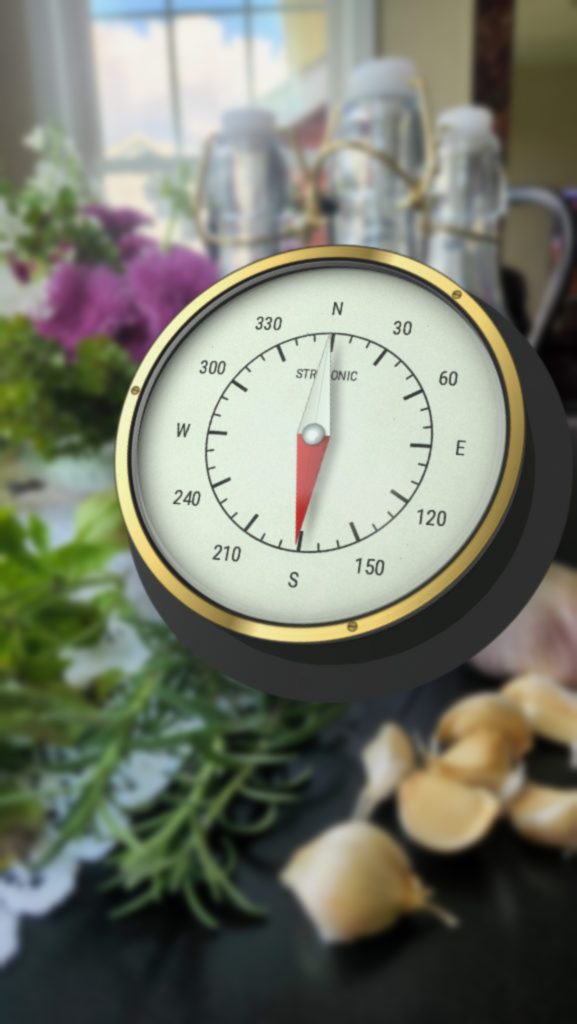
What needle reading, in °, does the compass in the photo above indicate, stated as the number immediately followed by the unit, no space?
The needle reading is 180°
